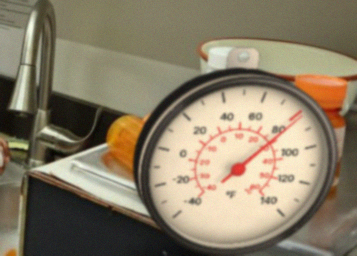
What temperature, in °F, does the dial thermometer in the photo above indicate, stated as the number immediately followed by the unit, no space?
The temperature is 80°F
